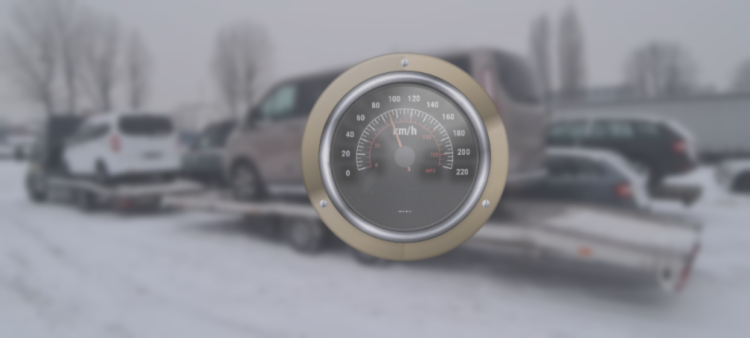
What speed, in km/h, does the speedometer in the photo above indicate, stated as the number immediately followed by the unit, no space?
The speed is 90km/h
